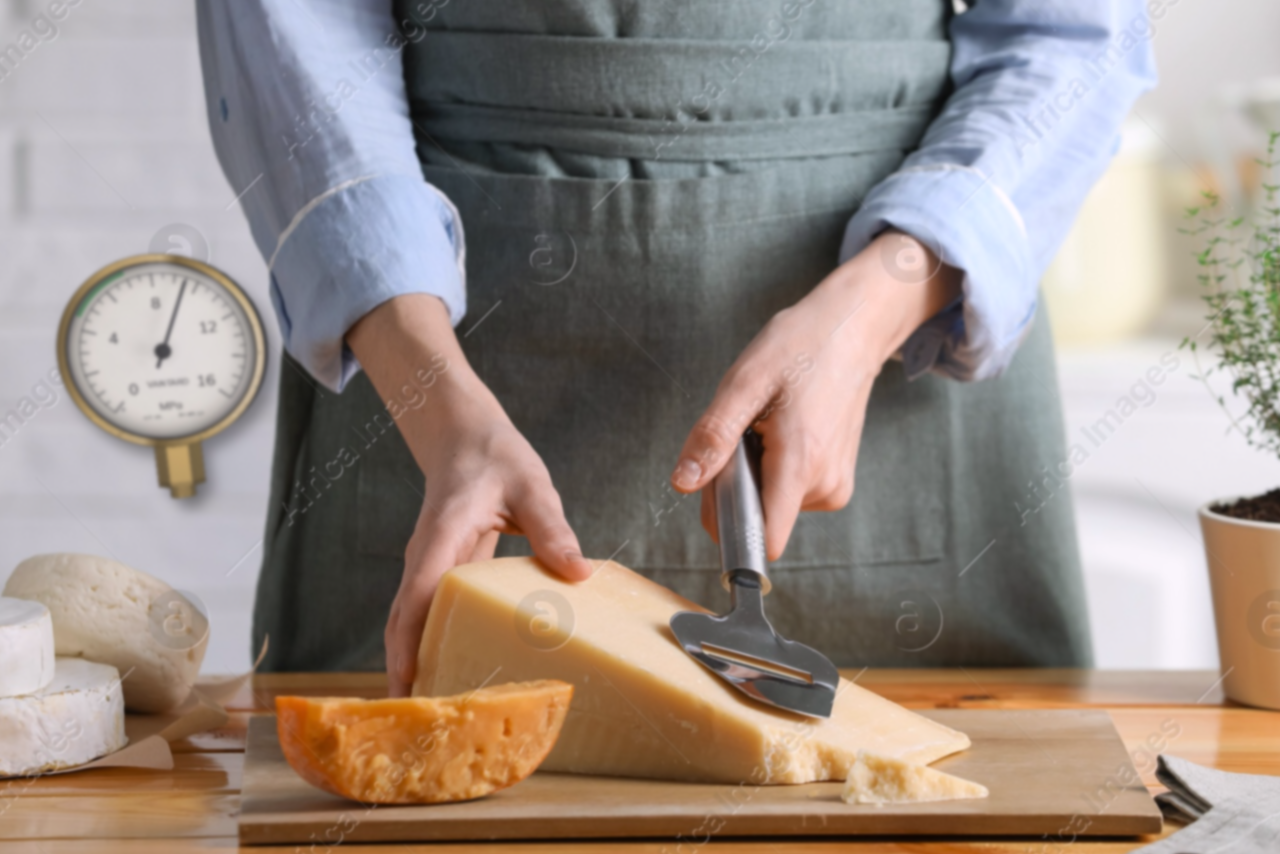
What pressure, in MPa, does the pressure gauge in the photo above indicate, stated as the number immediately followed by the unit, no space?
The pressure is 9.5MPa
